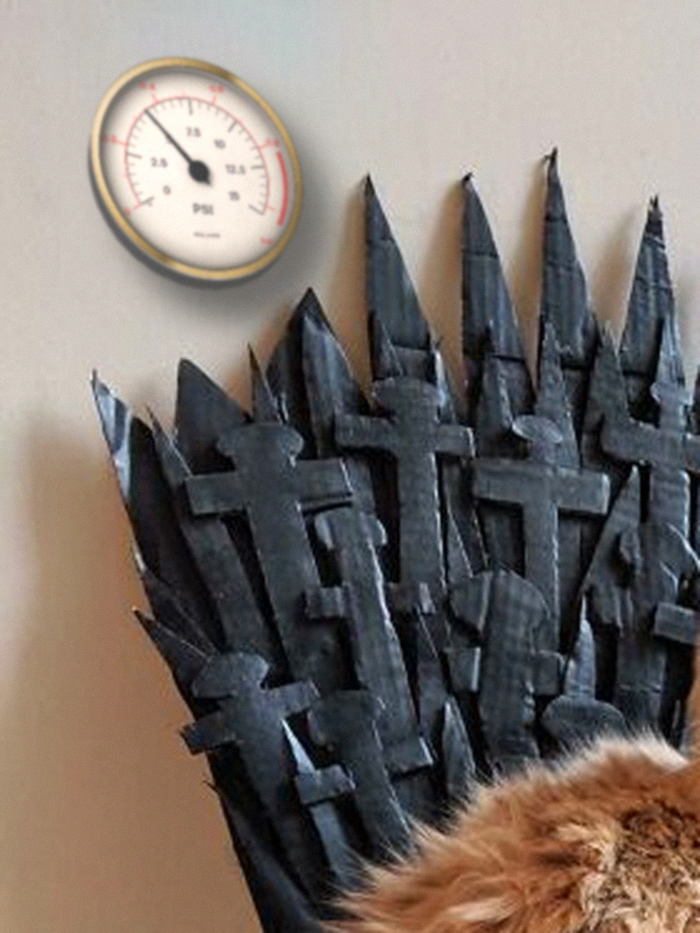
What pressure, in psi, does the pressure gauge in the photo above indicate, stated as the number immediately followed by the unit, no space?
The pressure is 5psi
